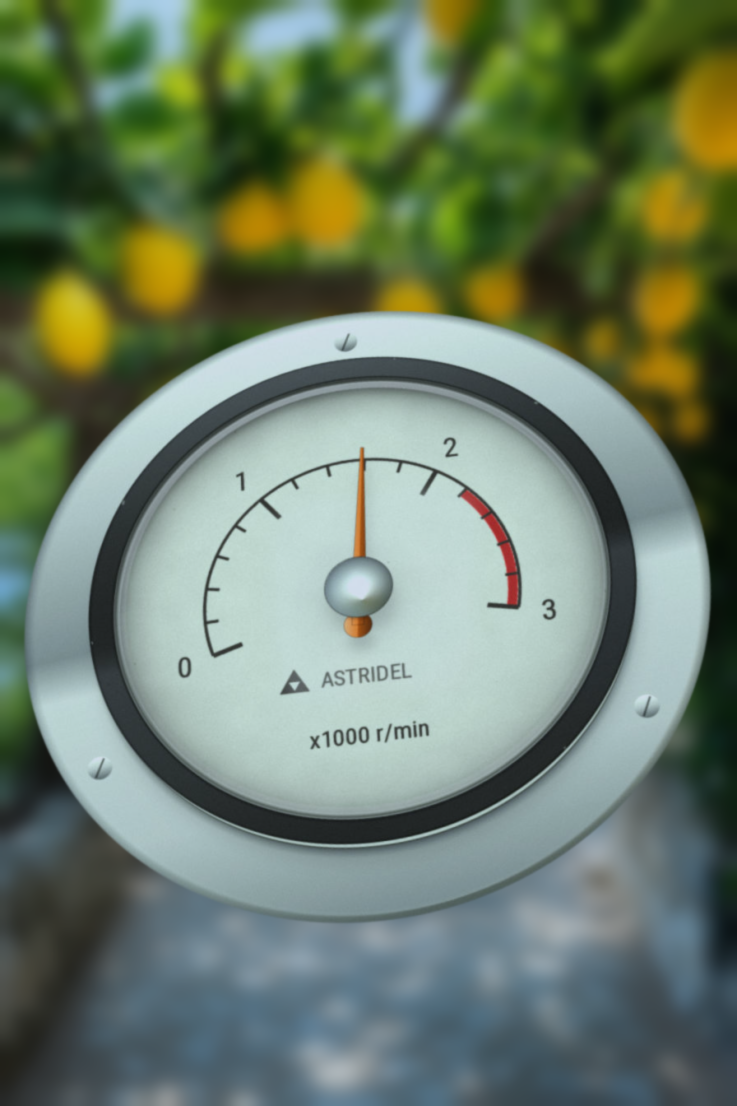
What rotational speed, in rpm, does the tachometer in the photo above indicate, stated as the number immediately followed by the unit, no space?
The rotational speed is 1600rpm
